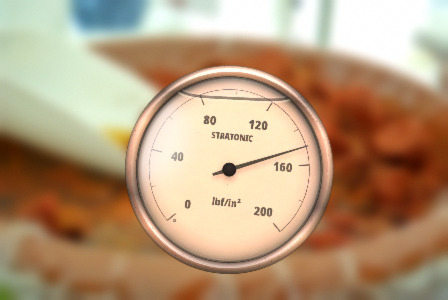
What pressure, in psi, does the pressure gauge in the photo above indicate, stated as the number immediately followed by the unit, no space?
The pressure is 150psi
